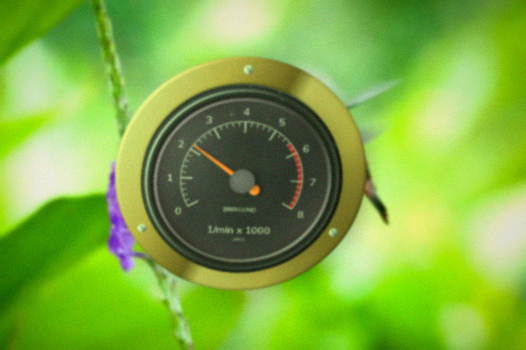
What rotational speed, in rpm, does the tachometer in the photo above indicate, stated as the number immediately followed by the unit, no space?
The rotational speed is 2200rpm
